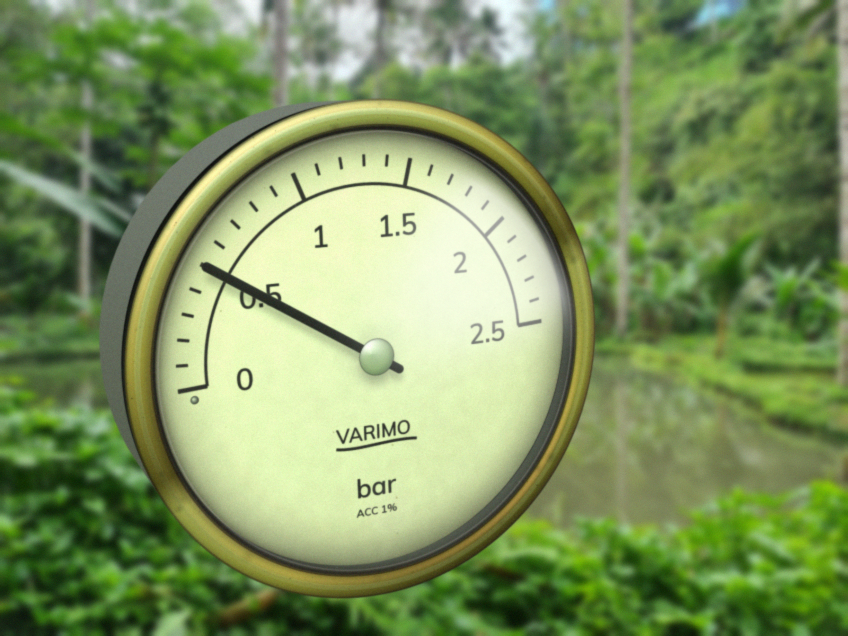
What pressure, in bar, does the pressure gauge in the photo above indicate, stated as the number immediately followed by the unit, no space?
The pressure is 0.5bar
